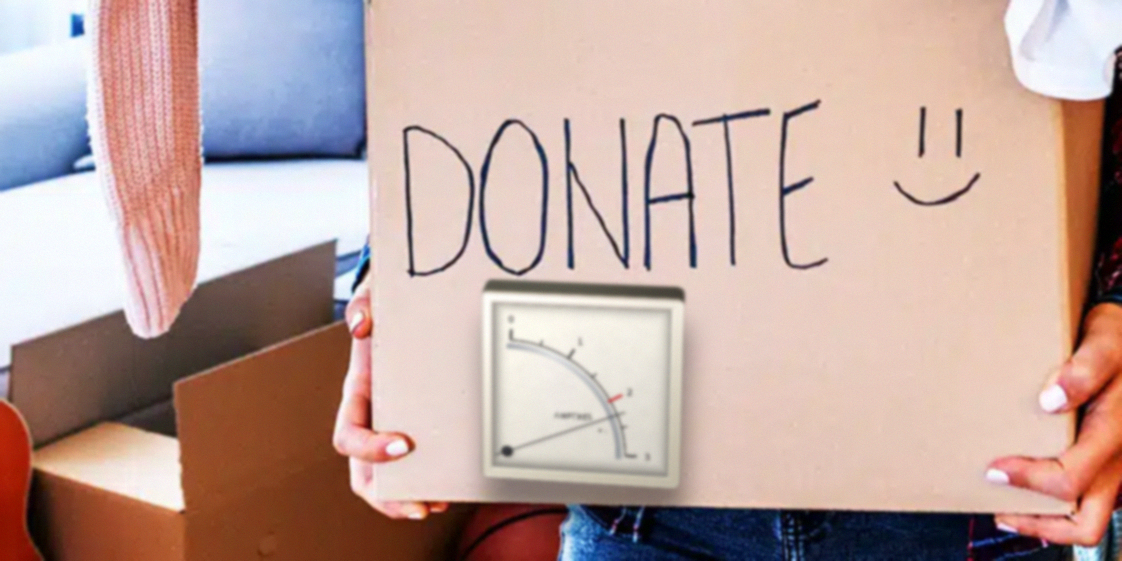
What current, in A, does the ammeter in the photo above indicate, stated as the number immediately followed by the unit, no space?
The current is 2.25A
